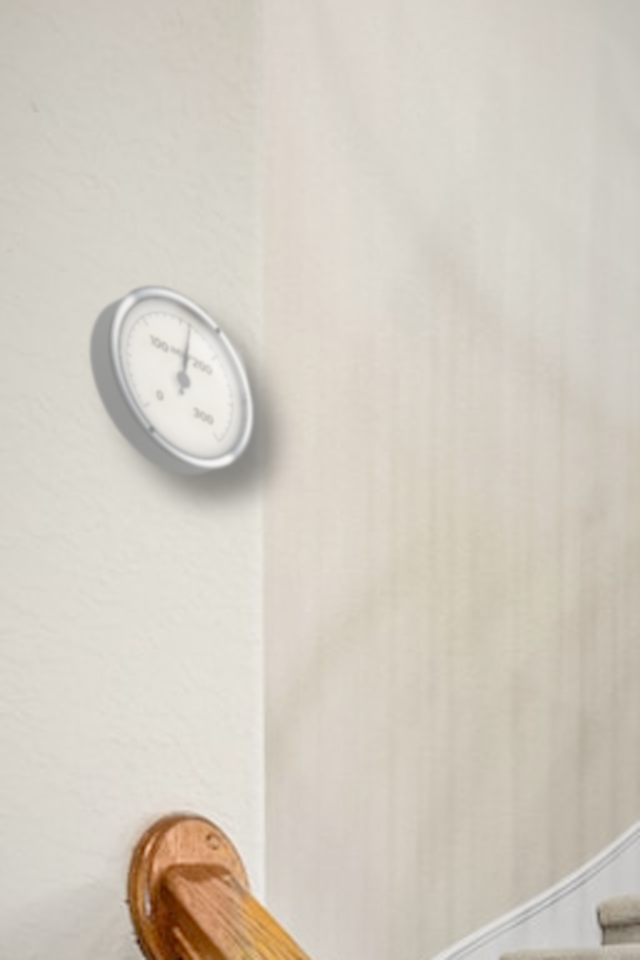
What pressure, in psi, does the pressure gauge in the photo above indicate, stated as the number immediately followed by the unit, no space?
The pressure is 160psi
